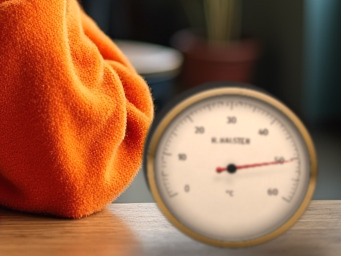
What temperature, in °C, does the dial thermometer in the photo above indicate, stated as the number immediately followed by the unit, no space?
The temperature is 50°C
